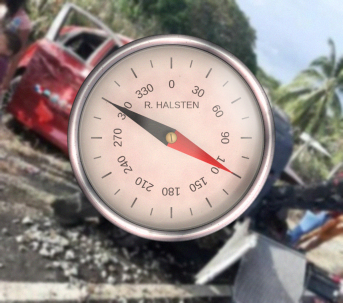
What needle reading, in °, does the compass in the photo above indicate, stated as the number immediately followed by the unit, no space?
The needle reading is 120°
